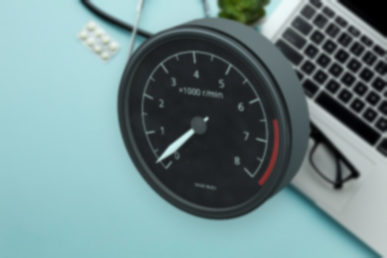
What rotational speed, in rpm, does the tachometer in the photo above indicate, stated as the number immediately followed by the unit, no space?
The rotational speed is 250rpm
